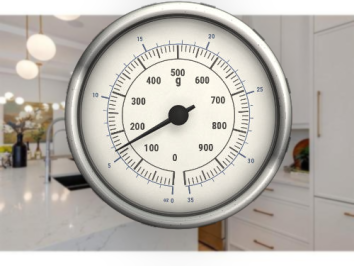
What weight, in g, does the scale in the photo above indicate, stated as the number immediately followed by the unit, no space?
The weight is 160g
